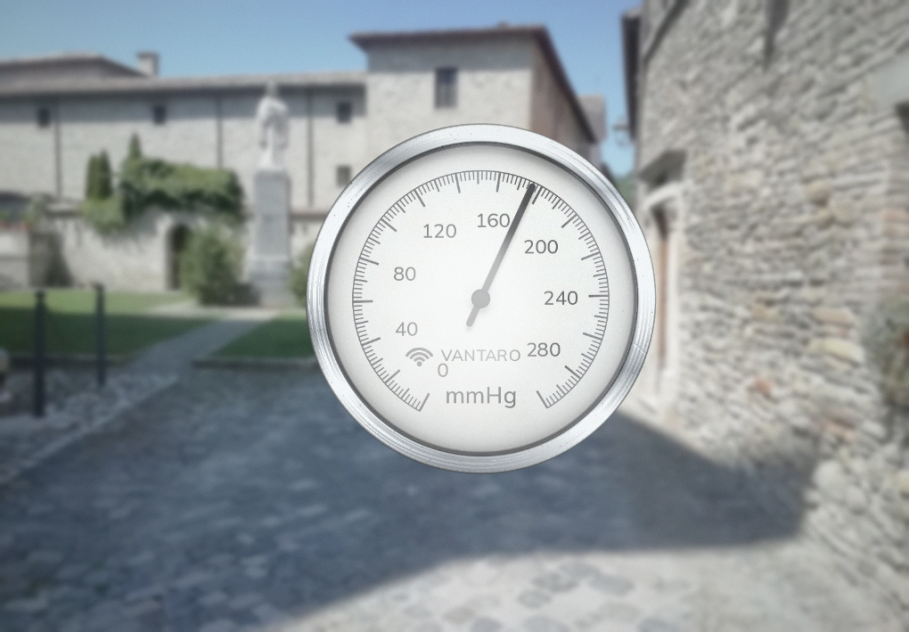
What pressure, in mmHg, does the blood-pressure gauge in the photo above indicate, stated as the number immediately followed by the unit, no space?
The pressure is 176mmHg
